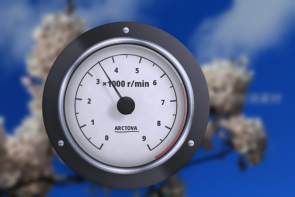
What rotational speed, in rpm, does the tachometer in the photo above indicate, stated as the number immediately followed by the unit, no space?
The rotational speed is 3500rpm
